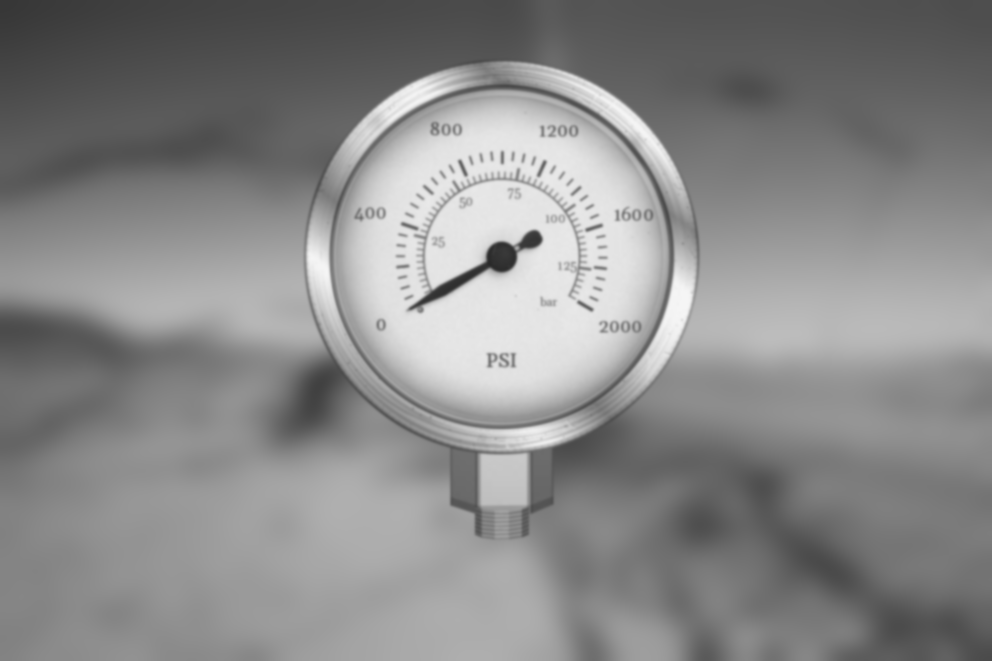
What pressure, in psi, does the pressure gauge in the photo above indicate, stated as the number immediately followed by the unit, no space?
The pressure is 0psi
